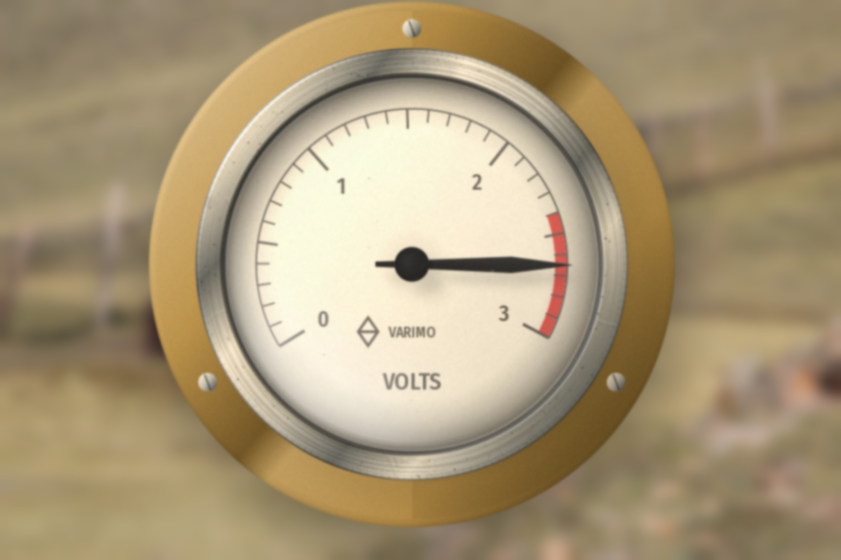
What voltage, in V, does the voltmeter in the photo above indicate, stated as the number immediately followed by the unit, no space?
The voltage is 2.65V
